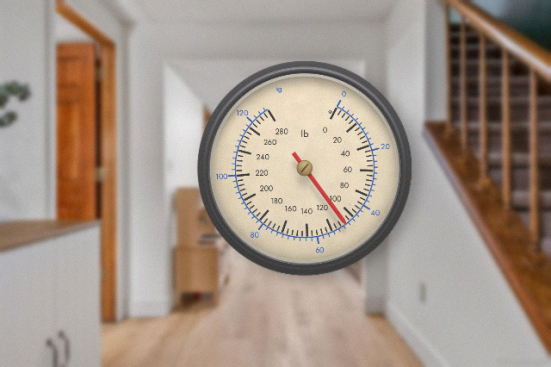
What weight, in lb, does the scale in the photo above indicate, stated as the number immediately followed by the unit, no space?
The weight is 108lb
